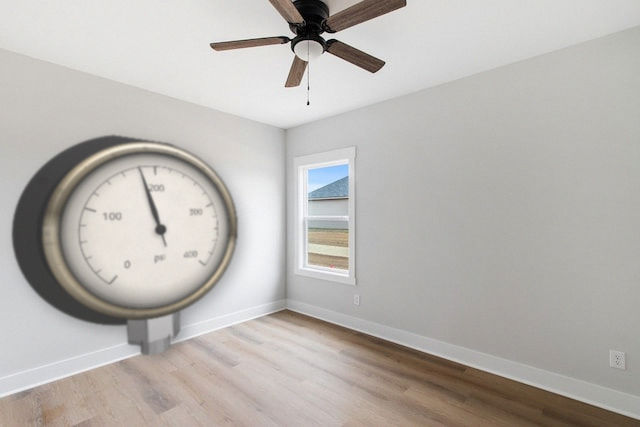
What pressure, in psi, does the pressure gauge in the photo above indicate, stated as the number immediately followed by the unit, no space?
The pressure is 180psi
